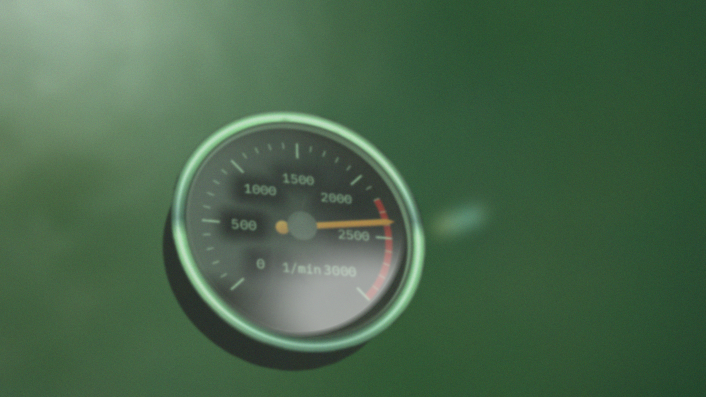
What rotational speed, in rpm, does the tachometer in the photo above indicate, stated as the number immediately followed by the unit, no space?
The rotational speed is 2400rpm
